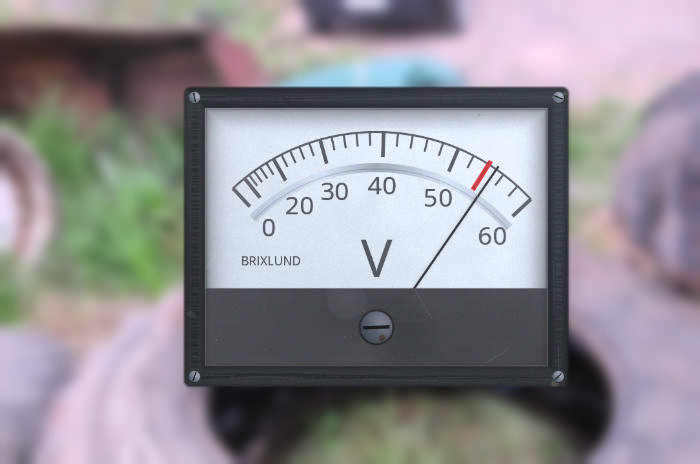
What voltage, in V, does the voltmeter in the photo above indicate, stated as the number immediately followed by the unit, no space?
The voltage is 55V
